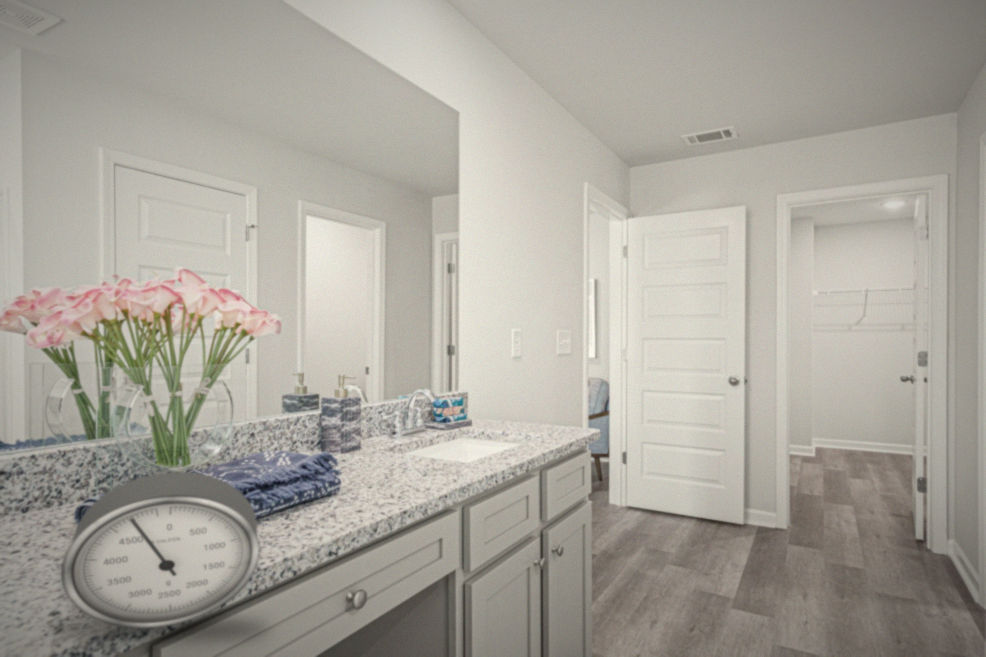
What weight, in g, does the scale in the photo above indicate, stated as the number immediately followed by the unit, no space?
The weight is 4750g
